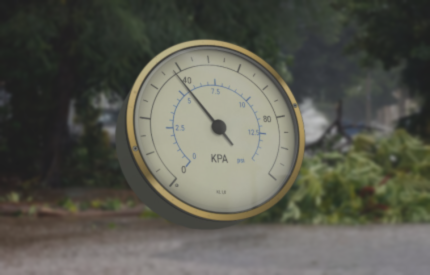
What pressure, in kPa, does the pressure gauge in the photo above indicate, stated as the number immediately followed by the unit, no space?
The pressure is 37.5kPa
